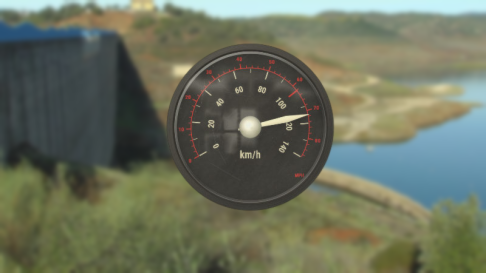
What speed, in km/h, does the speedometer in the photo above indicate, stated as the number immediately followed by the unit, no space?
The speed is 115km/h
